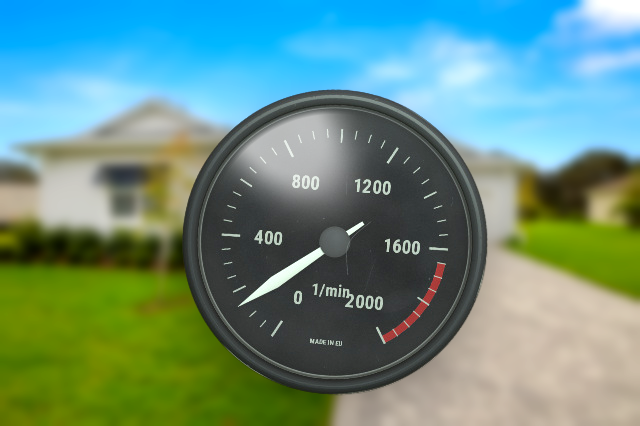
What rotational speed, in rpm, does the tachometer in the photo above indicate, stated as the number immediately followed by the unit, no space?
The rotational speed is 150rpm
